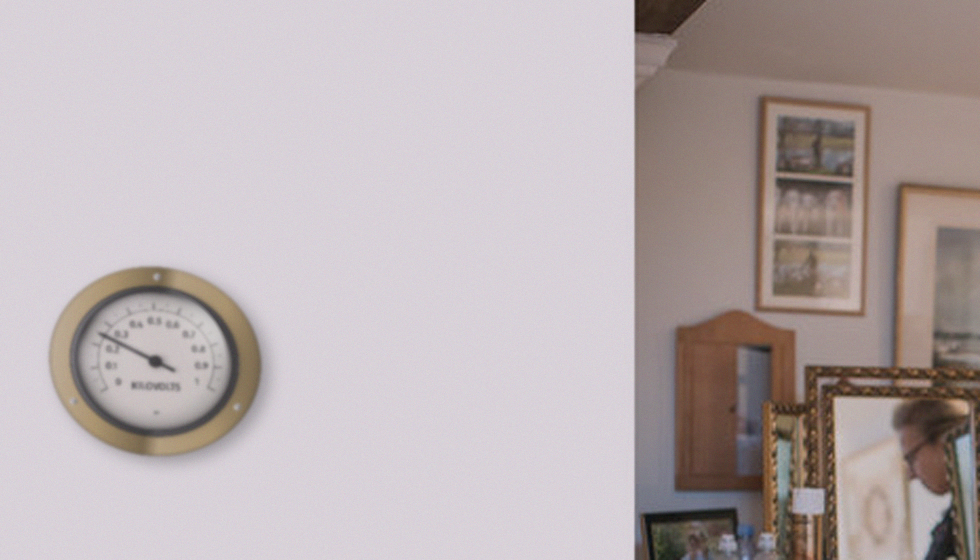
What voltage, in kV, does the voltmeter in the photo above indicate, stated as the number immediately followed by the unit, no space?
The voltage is 0.25kV
